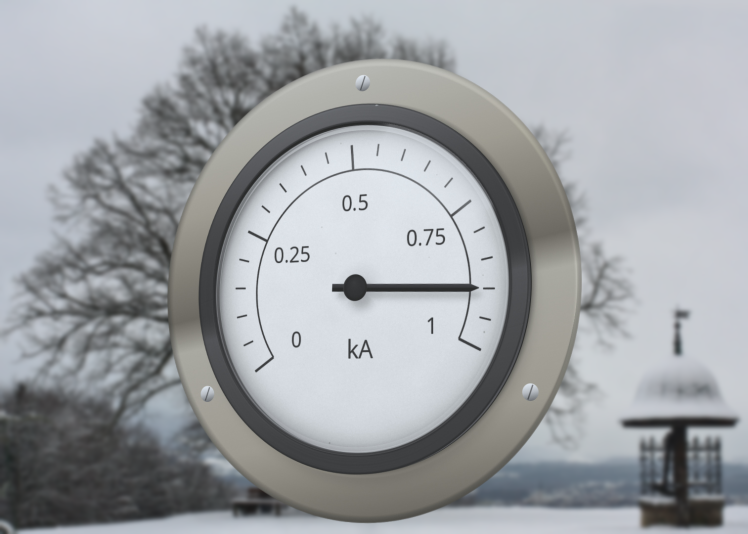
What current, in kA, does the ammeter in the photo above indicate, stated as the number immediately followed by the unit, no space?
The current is 0.9kA
